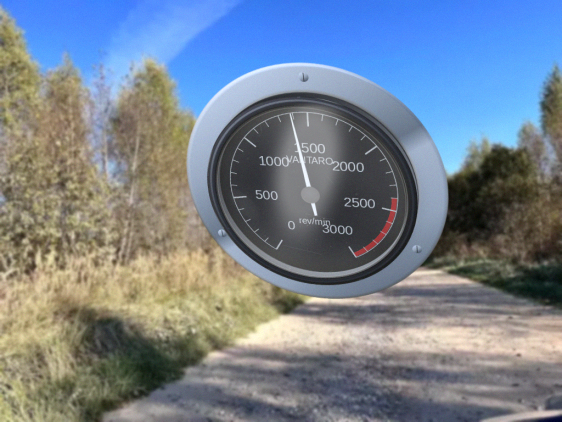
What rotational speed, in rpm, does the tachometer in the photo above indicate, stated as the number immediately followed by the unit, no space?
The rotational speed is 1400rpm
